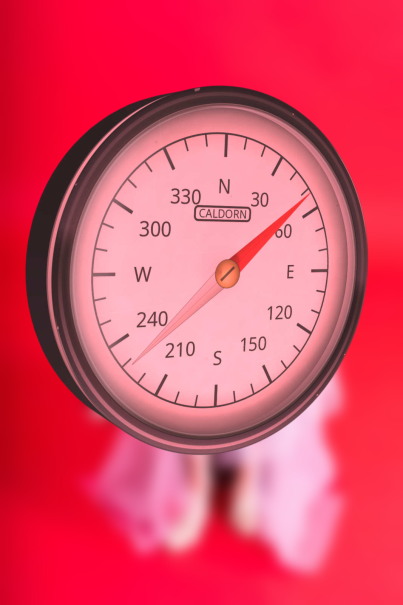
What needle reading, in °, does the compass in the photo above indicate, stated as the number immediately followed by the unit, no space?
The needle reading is 50°
